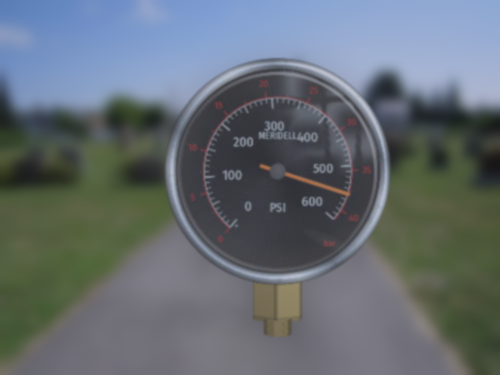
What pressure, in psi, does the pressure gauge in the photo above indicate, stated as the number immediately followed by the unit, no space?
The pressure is 550psi
